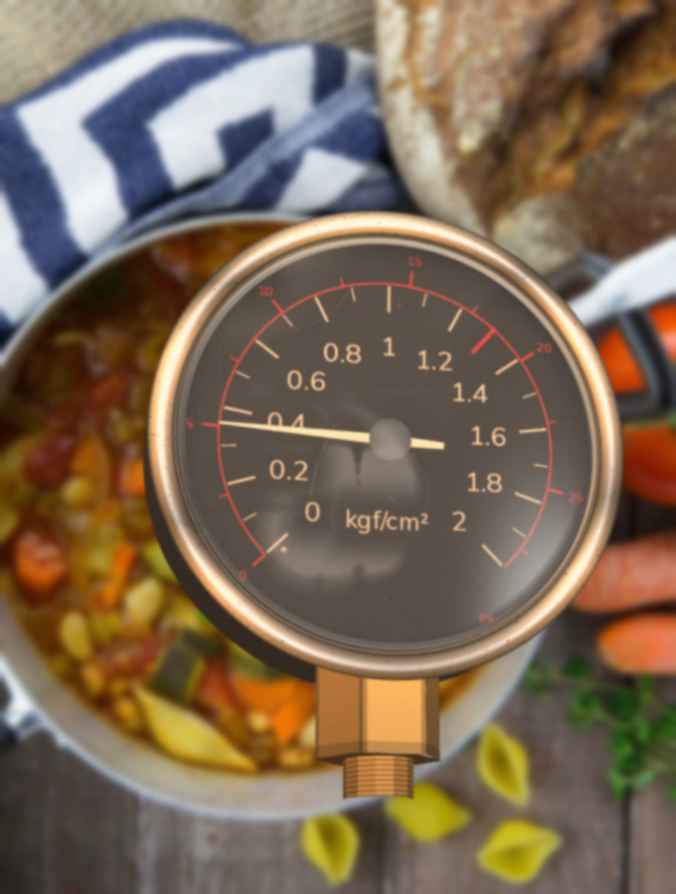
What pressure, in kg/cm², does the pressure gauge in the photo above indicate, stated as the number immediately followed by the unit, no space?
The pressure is 0.35kg/cm²
